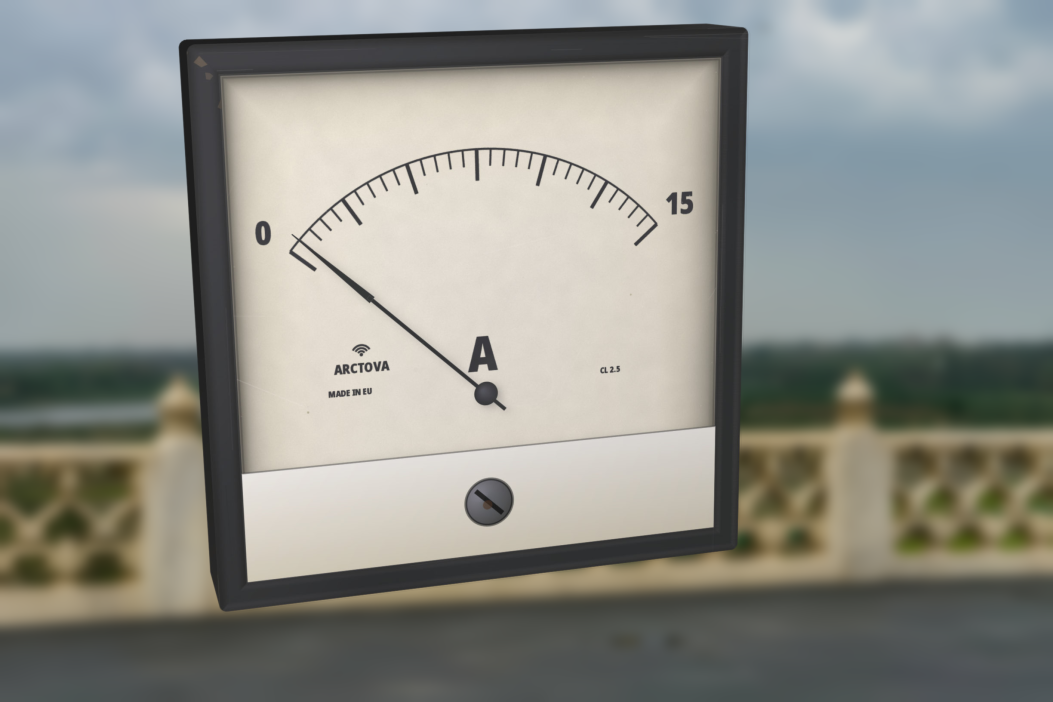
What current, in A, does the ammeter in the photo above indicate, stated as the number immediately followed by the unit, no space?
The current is 0.5A
